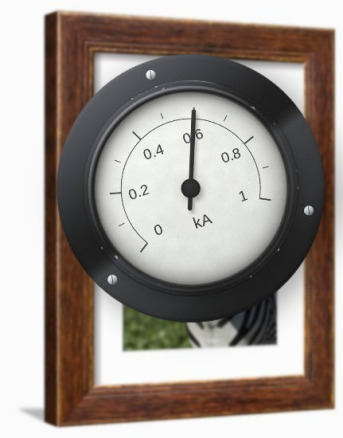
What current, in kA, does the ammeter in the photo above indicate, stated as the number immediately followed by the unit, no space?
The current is 0.6kA
